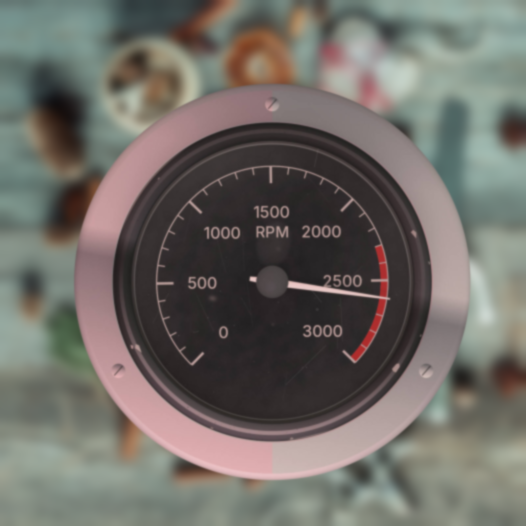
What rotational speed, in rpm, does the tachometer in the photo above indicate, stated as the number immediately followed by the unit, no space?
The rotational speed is 2600rpm
